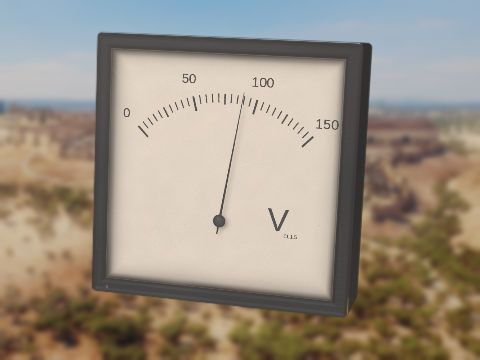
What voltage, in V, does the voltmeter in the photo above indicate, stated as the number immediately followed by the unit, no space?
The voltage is 90V
